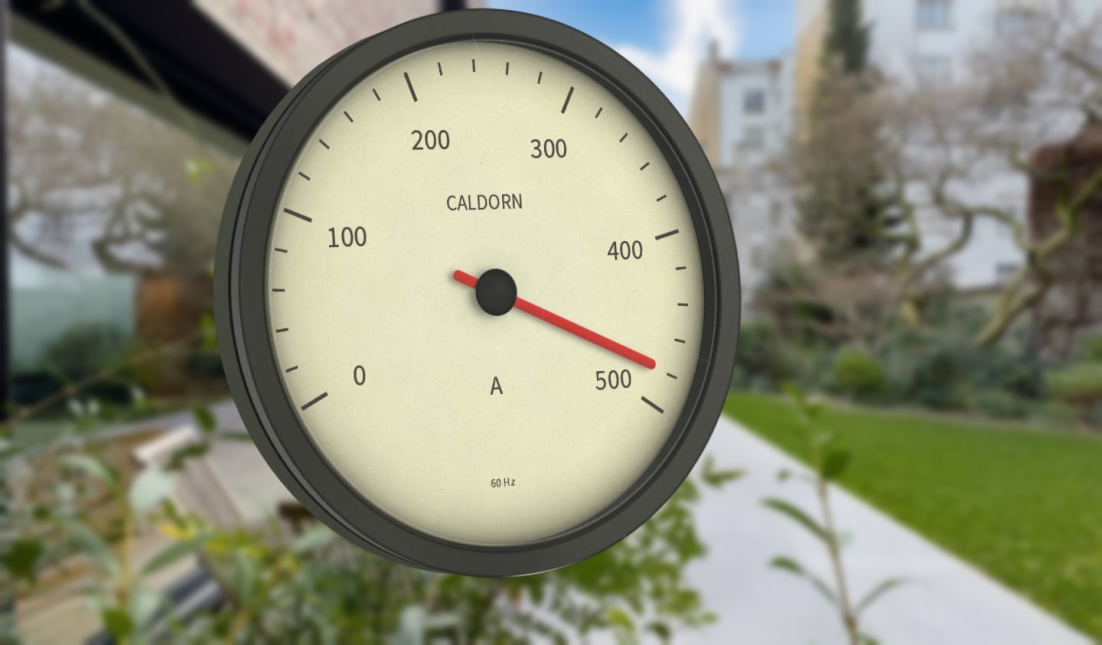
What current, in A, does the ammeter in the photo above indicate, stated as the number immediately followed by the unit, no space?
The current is 480A
